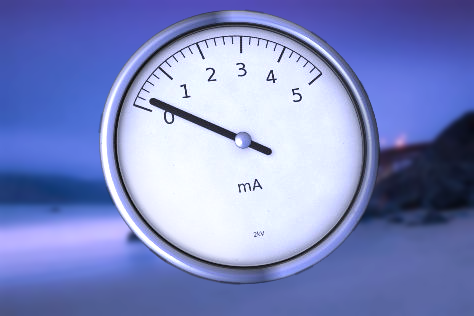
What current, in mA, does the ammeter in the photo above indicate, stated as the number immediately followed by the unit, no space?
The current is 0.2mA
